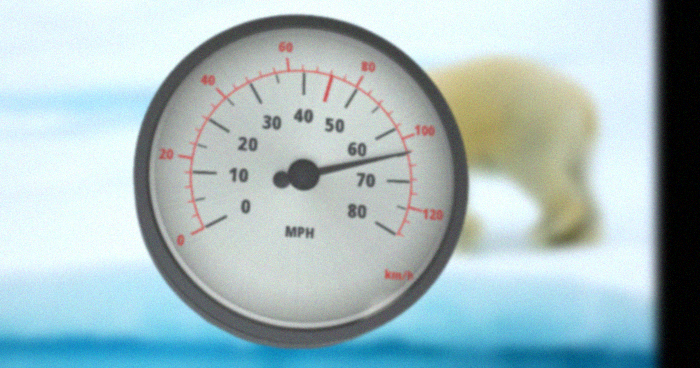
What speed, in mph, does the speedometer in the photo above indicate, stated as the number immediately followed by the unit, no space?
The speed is 65mph
